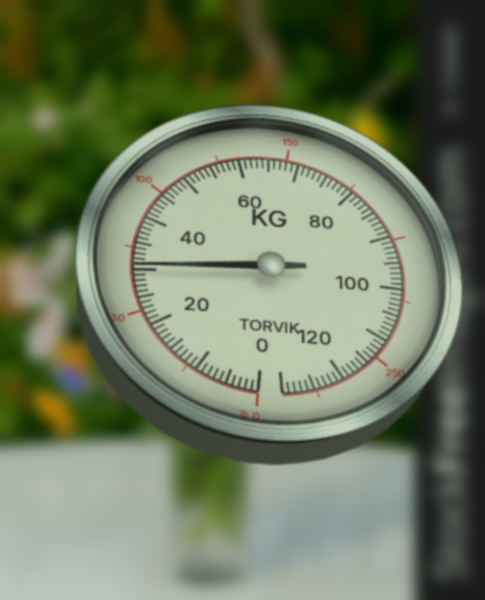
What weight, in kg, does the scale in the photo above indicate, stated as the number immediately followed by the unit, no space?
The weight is 30kg
